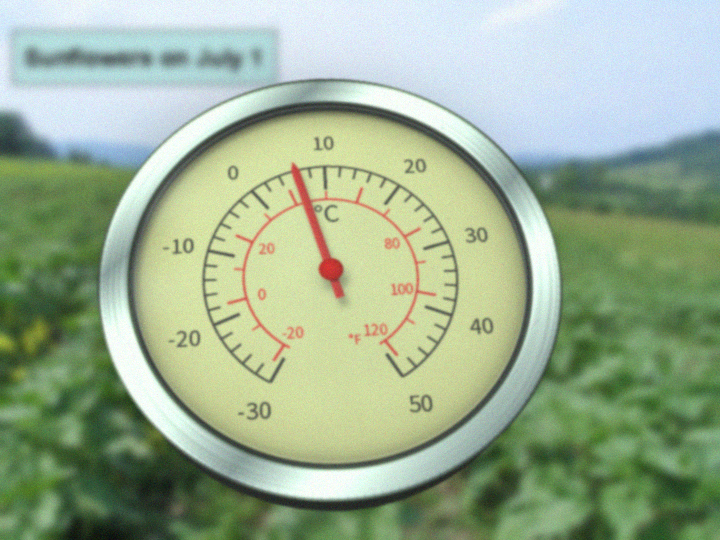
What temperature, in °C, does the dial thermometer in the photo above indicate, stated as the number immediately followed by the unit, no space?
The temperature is 6°C
